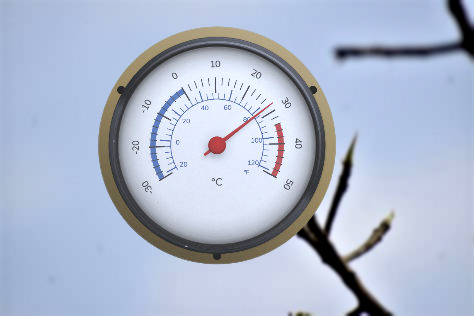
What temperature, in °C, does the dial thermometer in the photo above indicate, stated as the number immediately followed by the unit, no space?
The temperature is 28°C
